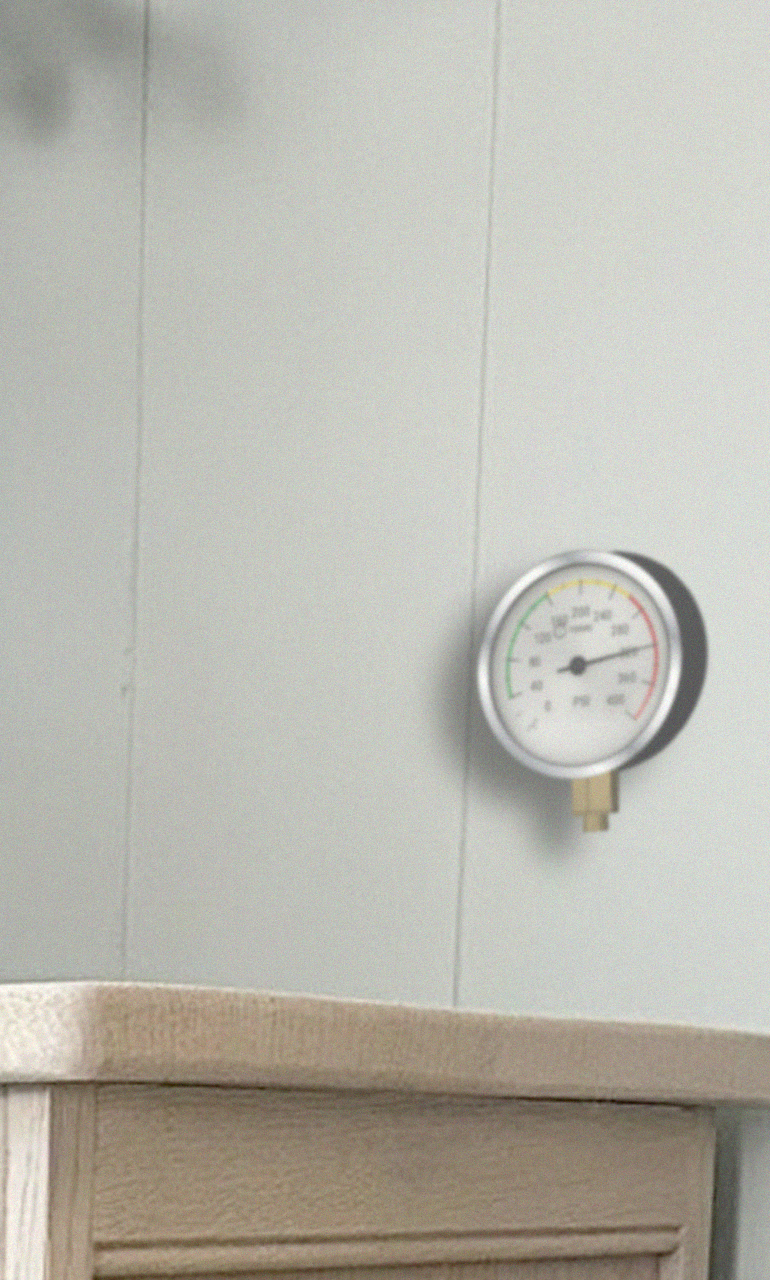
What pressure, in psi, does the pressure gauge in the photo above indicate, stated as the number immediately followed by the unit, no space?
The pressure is 320psi
